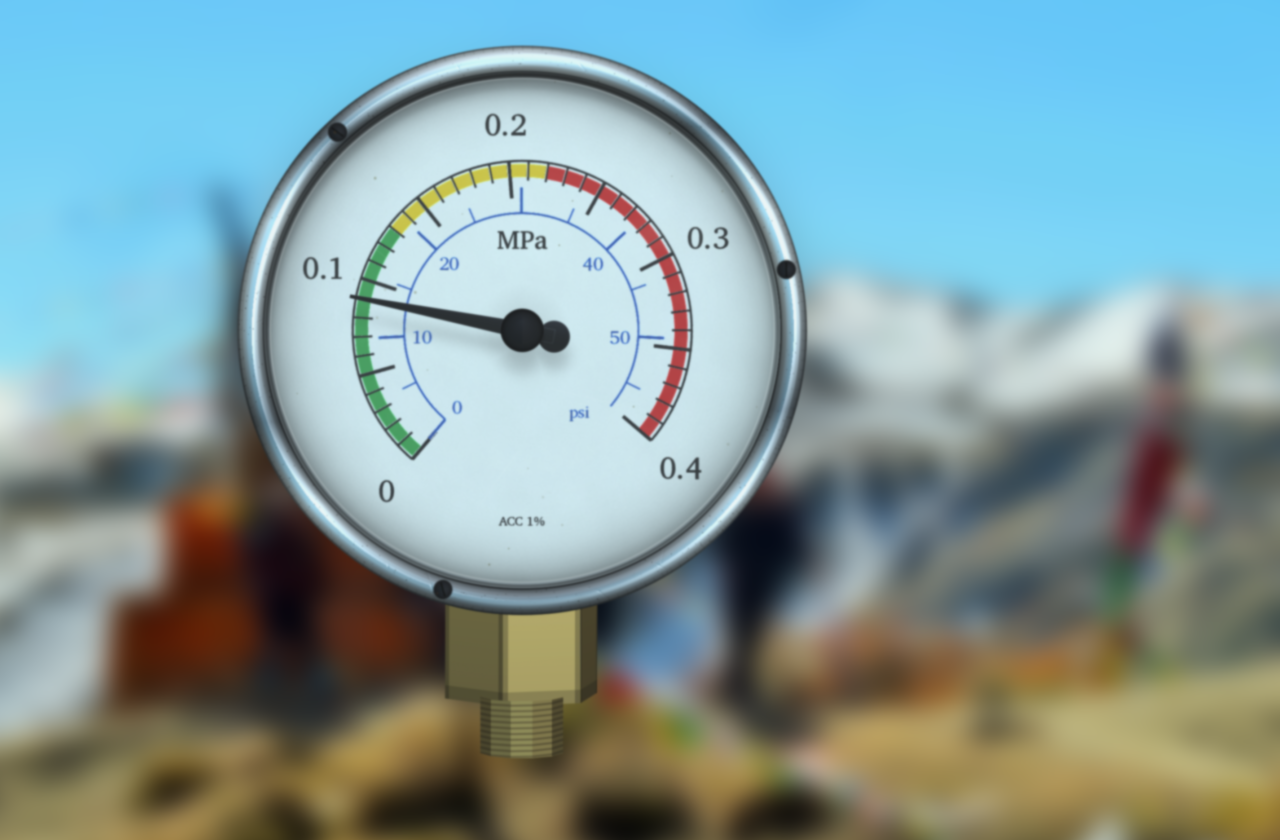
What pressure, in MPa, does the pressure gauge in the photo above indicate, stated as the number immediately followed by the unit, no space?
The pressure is 0.09MPa
